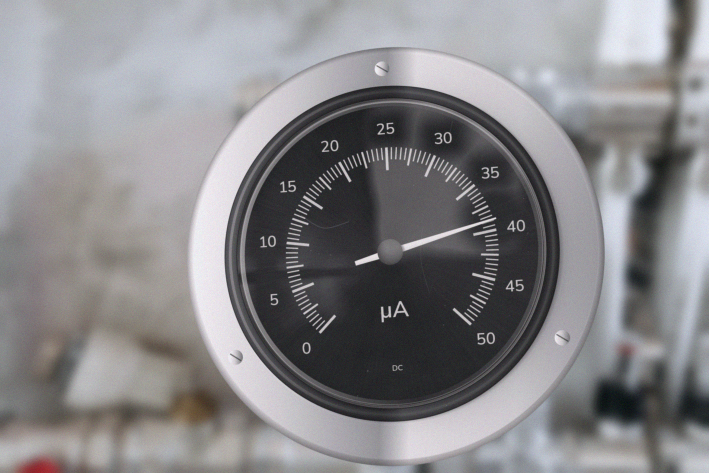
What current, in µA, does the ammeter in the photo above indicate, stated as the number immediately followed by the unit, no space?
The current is 39µA
